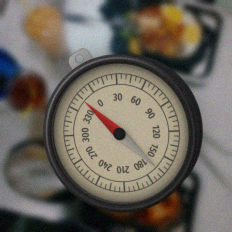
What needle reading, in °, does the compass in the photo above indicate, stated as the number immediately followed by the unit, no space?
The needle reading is 345°
